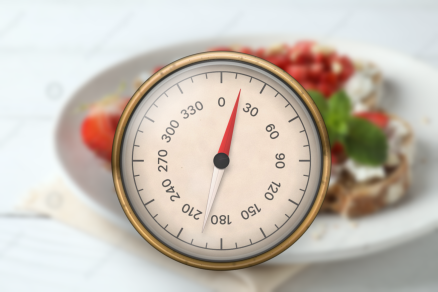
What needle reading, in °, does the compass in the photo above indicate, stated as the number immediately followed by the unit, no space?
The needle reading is 15°
